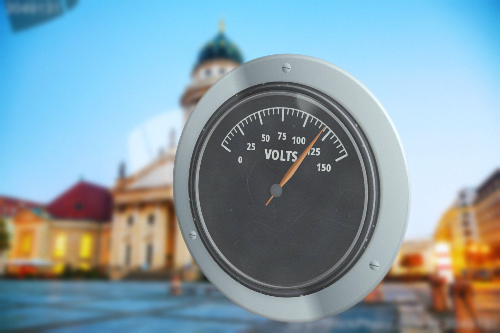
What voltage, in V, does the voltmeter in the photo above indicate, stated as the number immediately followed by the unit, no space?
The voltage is 120V
